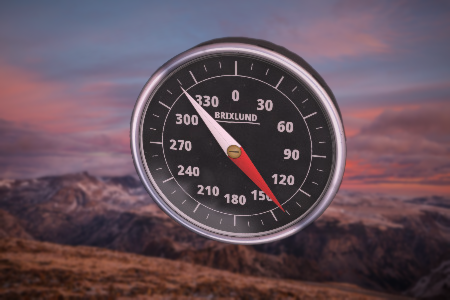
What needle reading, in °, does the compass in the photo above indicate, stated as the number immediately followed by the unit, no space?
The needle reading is 140°
